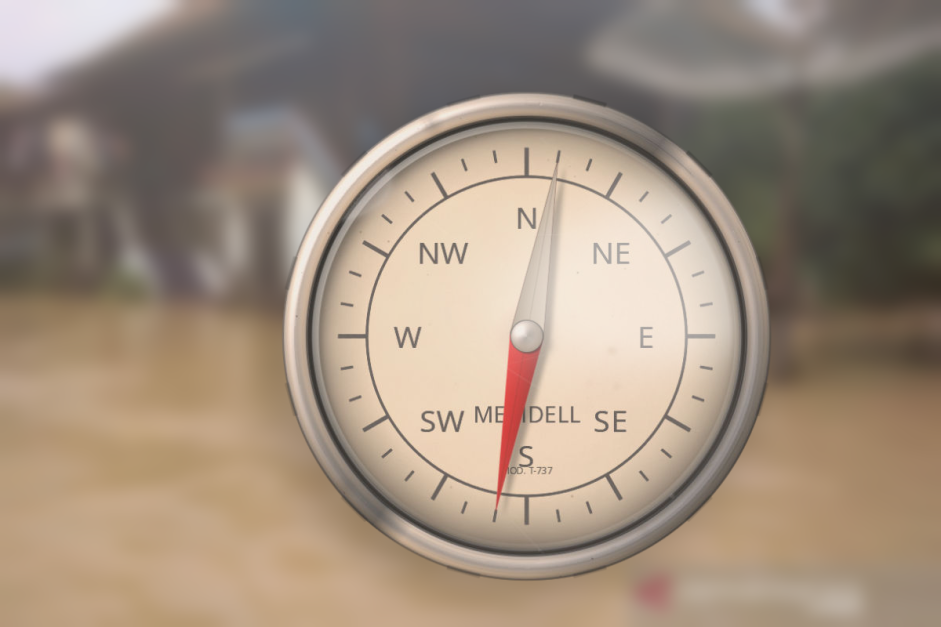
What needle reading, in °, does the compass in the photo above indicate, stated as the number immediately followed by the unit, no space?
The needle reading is 190°
